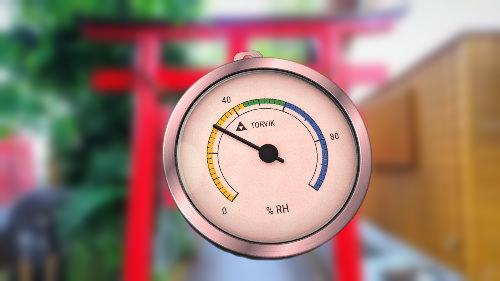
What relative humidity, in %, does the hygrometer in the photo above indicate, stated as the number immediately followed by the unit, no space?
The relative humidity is 30%
